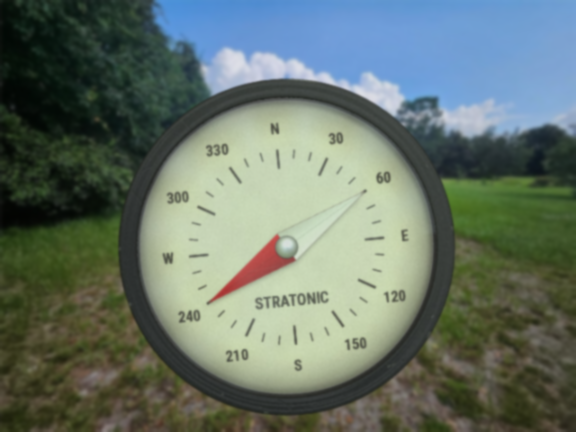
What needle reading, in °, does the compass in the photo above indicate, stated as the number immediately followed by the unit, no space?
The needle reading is 240°
